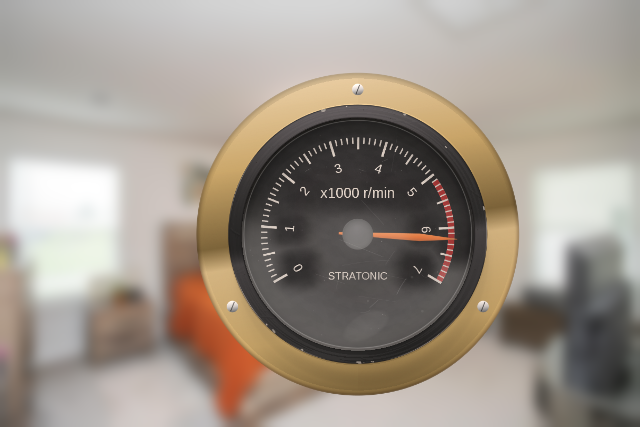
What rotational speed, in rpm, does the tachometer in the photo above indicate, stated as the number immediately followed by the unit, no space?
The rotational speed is 6200rpm
